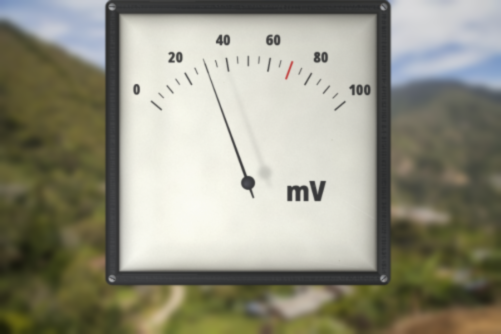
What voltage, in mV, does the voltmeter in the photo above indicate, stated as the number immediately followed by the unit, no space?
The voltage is 30mV
